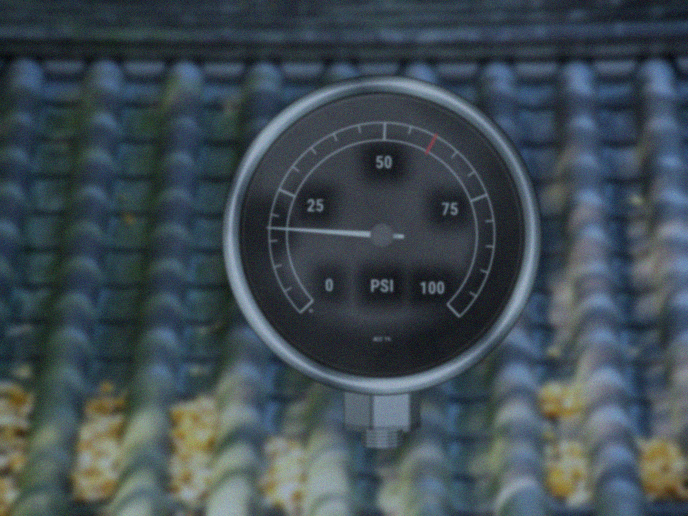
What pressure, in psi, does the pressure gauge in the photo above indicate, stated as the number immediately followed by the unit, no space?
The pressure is 17.5psi
